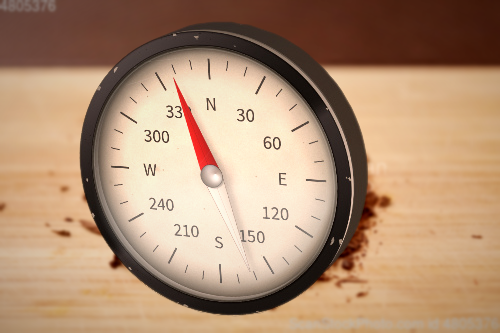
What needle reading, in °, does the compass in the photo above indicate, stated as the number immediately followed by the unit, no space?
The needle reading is 340°
